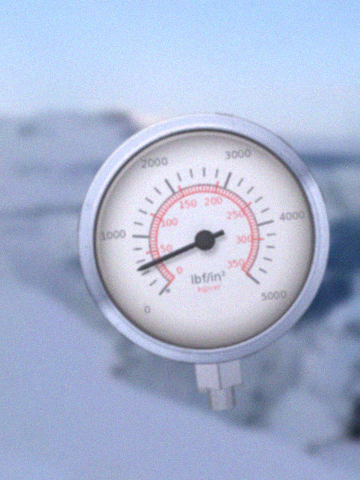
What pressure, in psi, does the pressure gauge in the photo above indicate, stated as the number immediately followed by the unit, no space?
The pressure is 500psi
